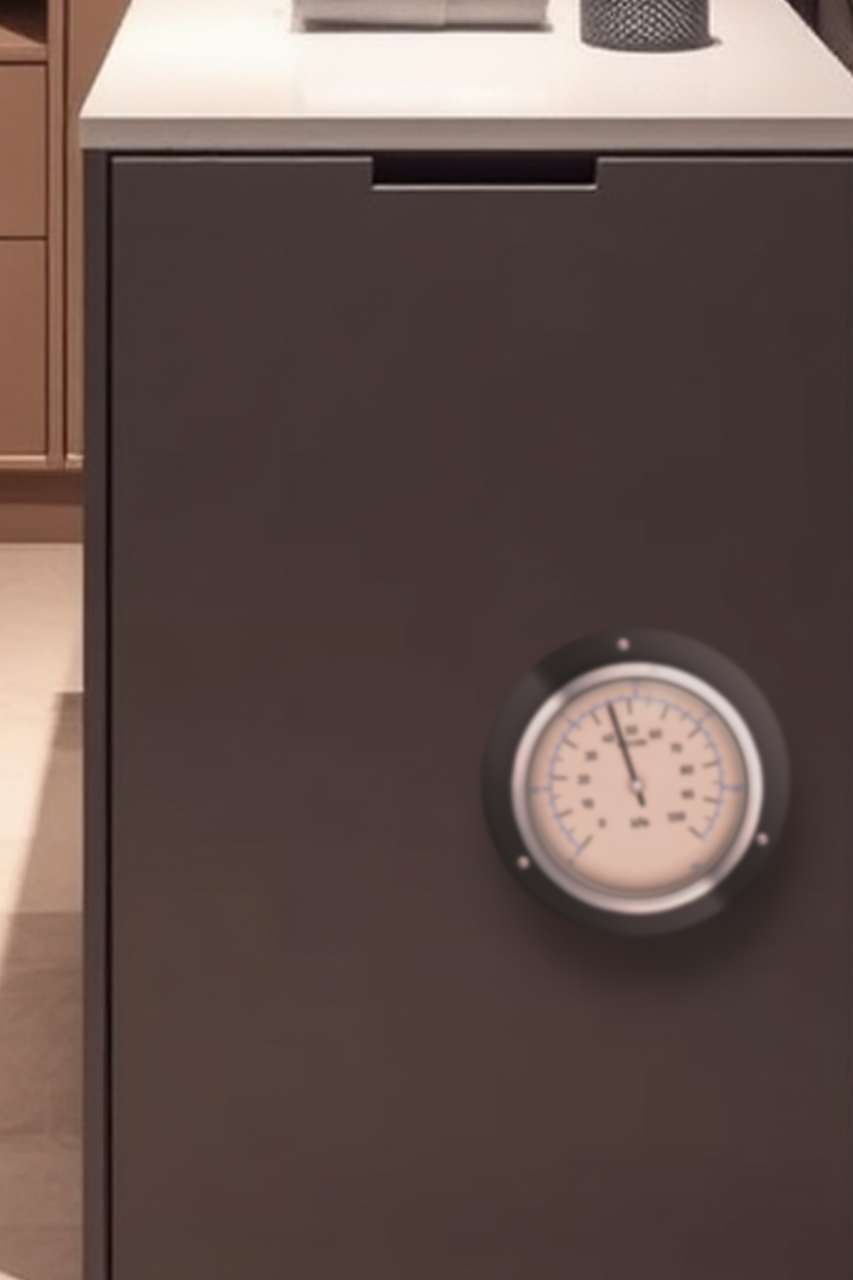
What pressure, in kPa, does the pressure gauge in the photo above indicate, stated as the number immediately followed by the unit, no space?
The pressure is 45kPa
